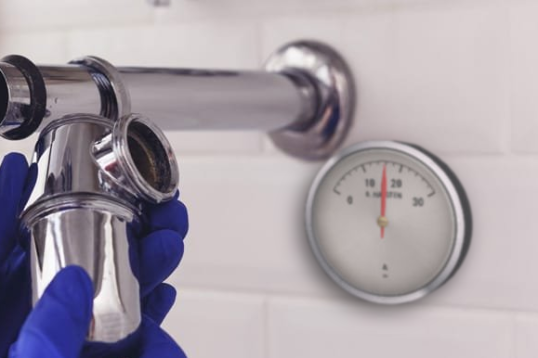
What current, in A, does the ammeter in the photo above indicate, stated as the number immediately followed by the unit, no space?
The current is 16A
